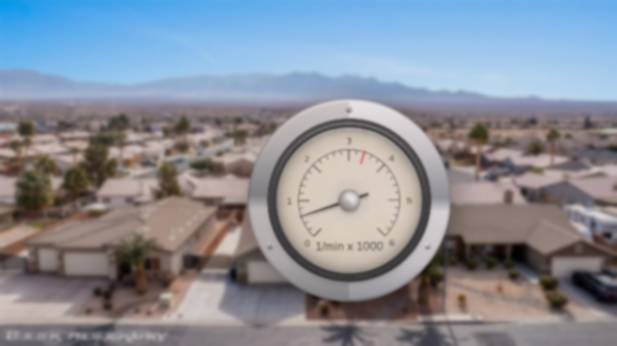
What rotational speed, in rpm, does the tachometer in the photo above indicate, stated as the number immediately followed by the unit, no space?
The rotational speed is 600rpm
